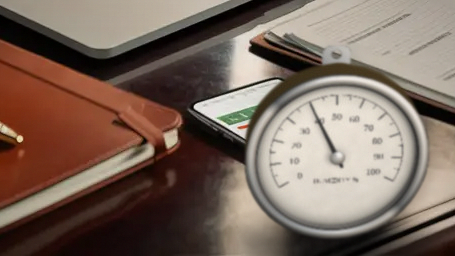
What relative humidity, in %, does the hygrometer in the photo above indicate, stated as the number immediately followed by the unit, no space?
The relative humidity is 40%
